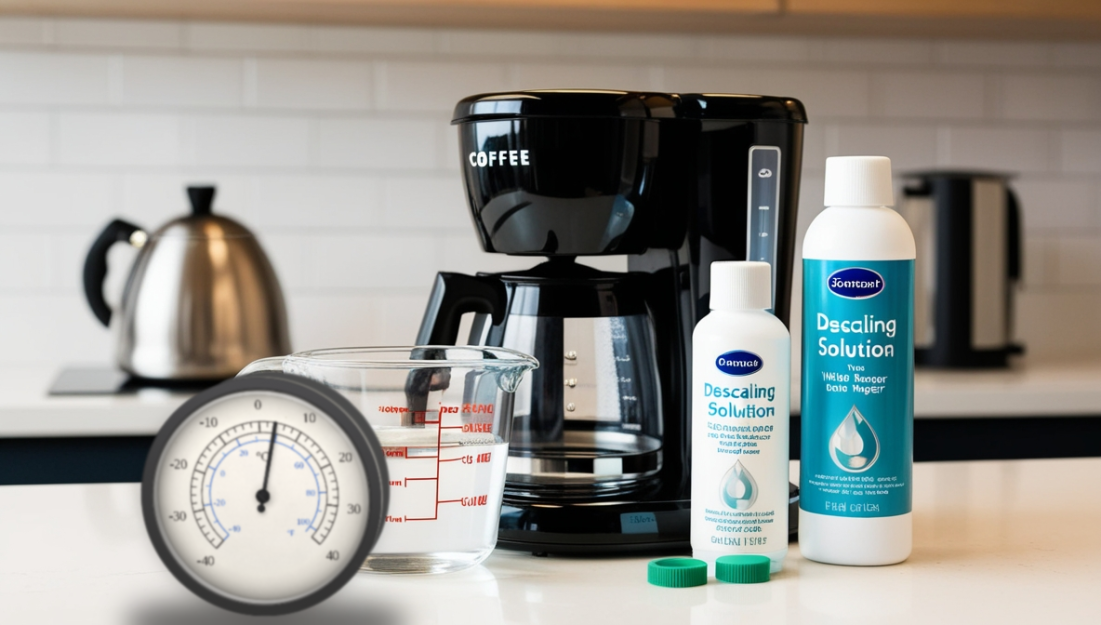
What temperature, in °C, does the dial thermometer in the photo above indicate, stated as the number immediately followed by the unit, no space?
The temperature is 4°C
